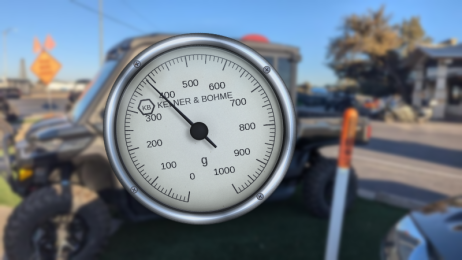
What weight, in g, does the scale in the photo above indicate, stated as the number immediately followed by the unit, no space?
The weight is 390g
